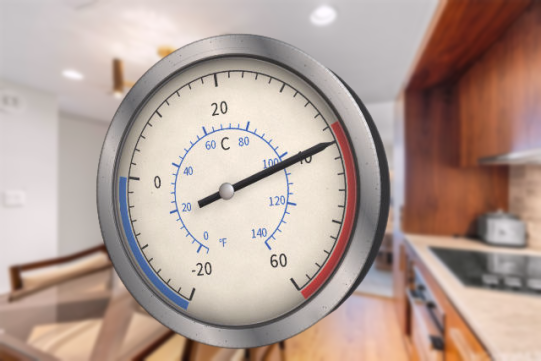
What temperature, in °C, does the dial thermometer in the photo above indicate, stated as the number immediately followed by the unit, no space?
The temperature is 40°C
